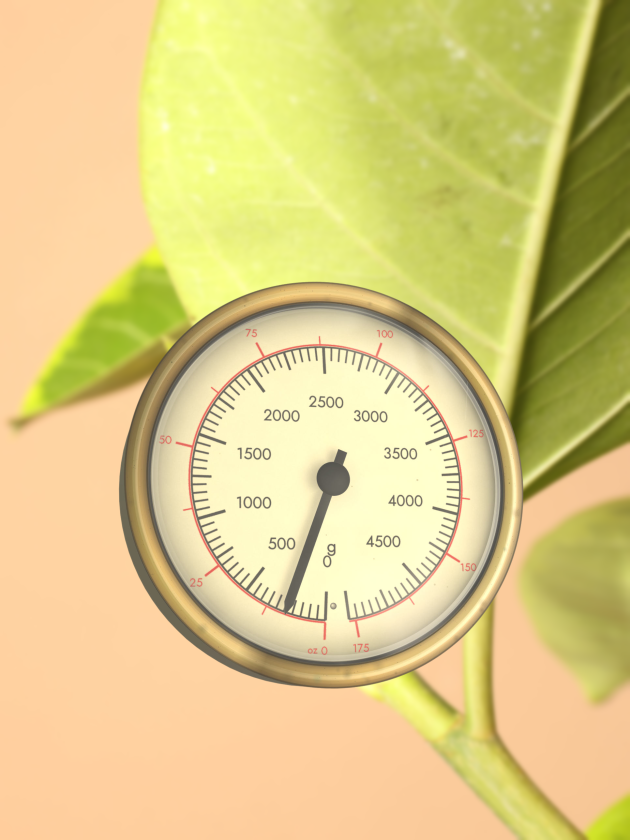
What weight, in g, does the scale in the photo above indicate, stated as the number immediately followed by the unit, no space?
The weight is 250g
